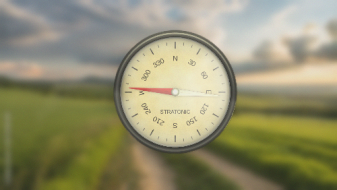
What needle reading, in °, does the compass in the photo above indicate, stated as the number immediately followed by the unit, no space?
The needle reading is 275°
